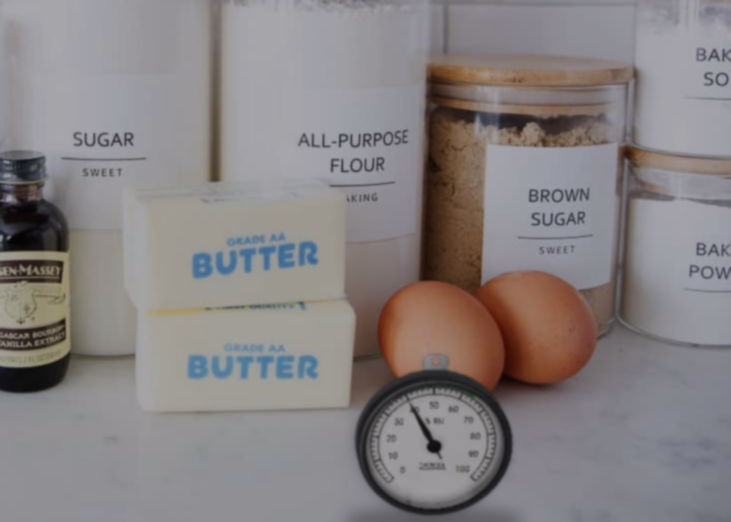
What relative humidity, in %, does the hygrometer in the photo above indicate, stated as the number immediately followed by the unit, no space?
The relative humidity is 40%
